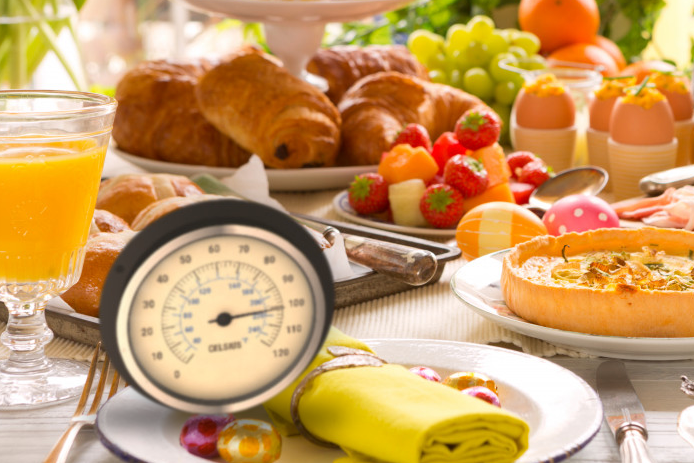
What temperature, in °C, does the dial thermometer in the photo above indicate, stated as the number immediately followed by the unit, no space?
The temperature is 100°C
